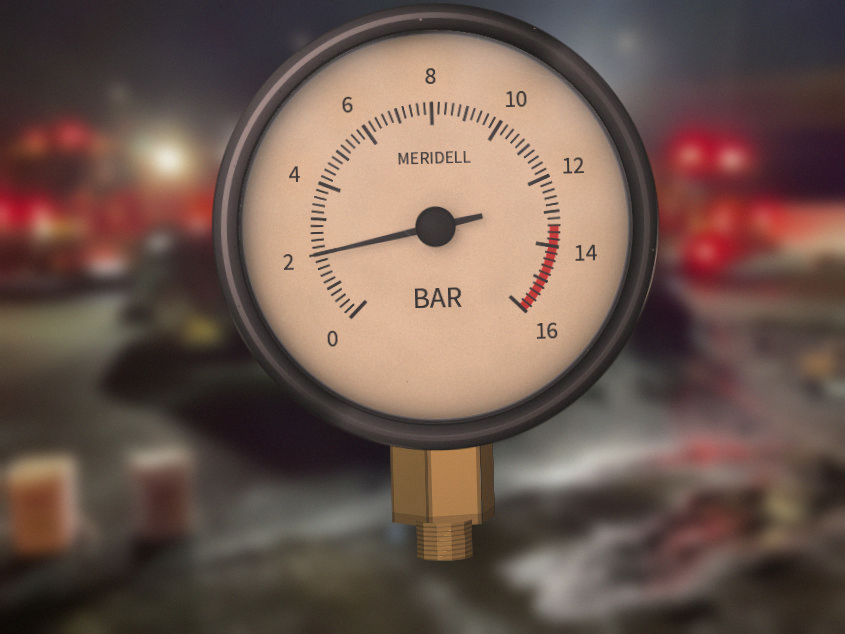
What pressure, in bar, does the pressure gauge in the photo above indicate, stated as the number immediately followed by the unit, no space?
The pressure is 2bar
